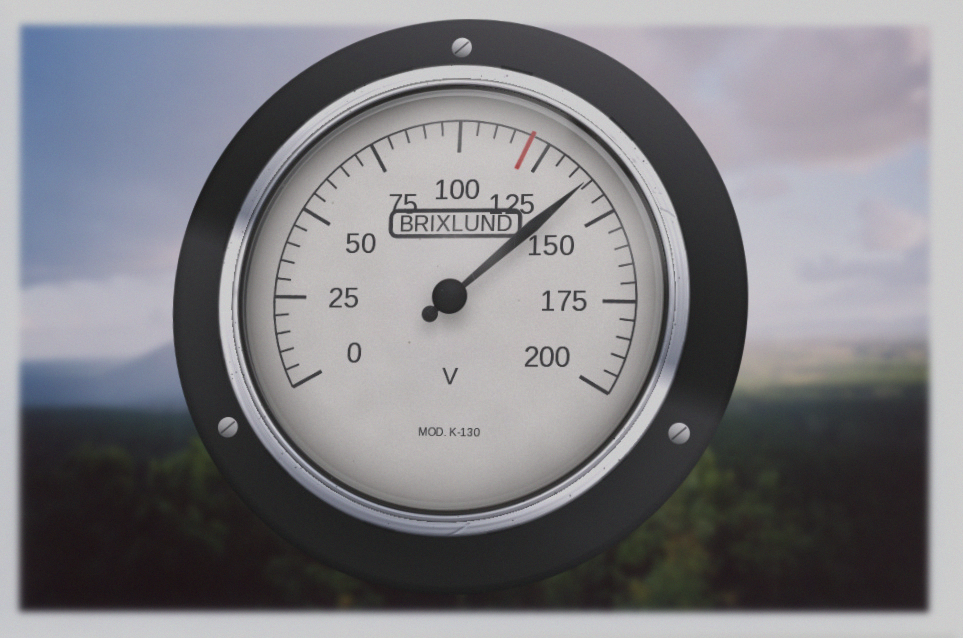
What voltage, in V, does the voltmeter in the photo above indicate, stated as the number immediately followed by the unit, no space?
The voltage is 140V
